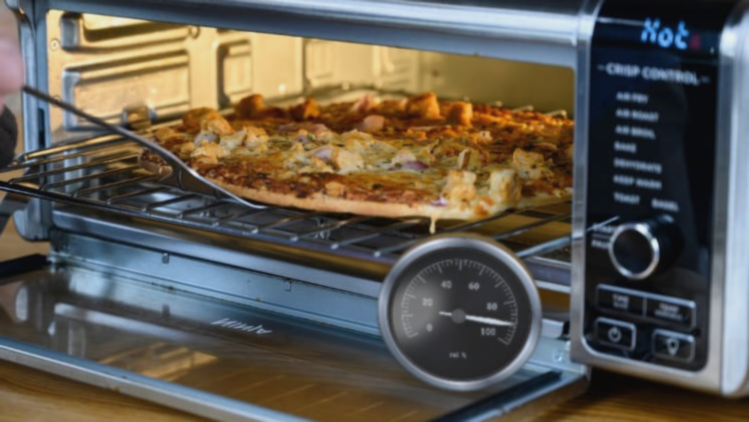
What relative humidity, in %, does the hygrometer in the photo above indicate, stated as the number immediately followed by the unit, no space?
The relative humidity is 90%
